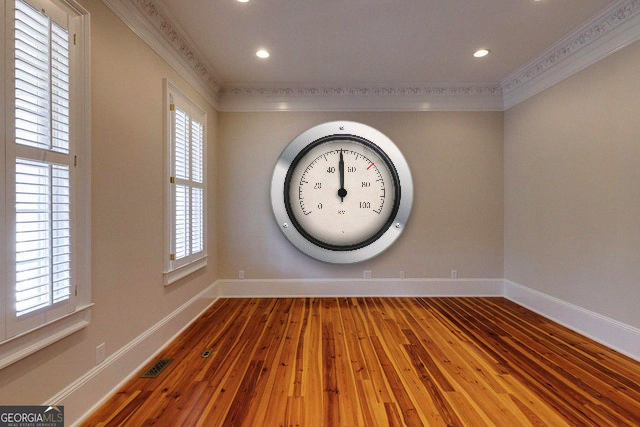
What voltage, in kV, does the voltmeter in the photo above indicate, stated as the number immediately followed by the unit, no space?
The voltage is 50kV
